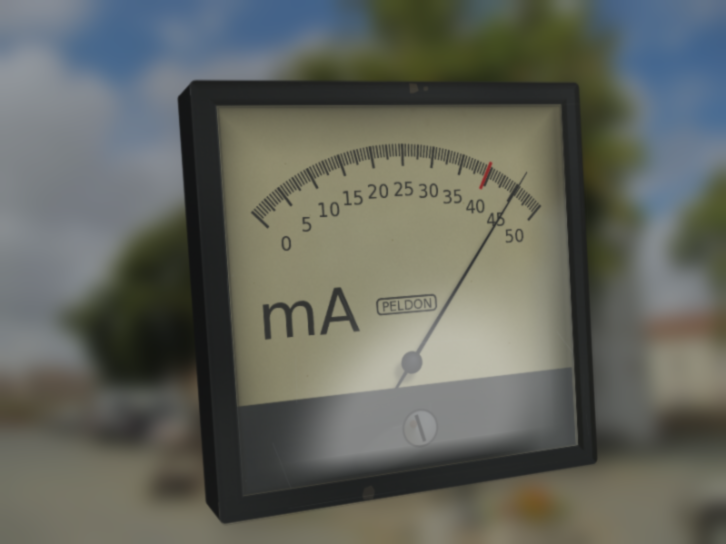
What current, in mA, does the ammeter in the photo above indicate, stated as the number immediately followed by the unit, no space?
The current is 45mA
